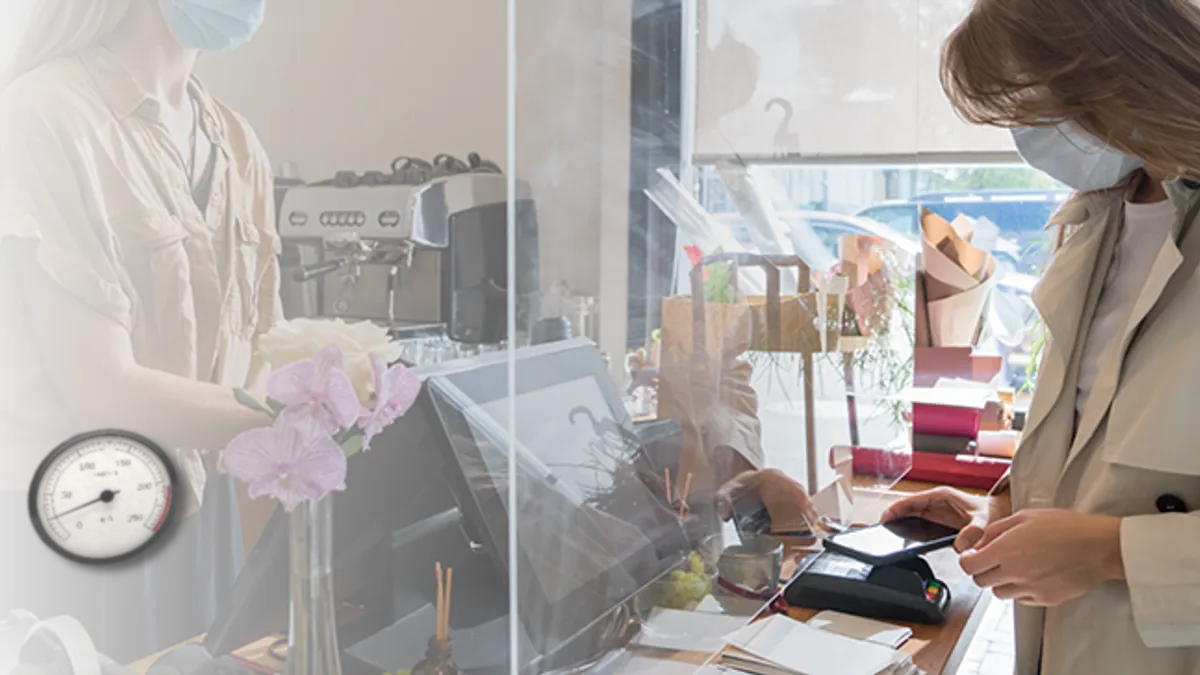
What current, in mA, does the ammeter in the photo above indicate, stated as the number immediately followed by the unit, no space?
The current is 25mA
